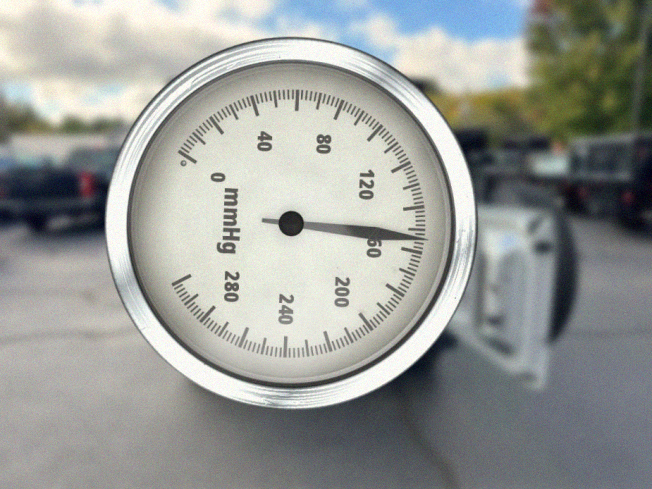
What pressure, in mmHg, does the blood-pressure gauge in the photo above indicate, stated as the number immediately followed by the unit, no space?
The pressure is 154mmHg
